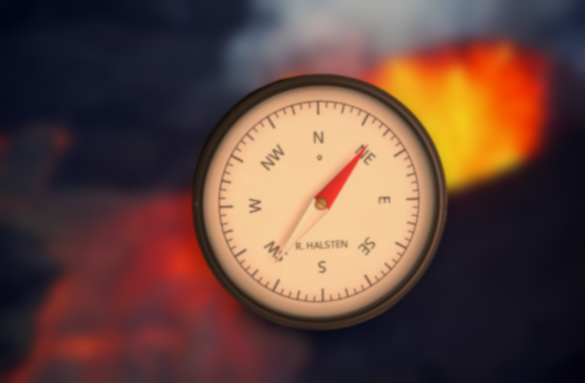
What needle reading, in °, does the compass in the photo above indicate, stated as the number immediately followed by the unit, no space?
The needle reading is 40°
